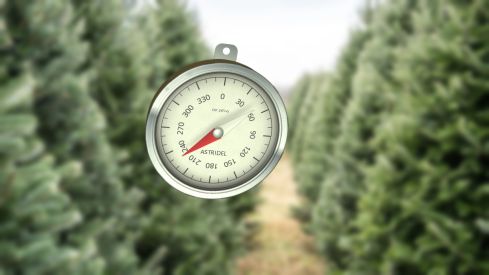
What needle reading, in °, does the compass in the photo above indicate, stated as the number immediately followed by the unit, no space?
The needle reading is 230°
